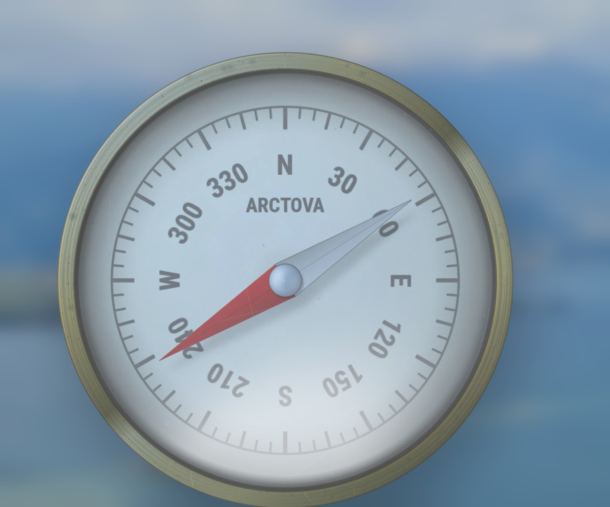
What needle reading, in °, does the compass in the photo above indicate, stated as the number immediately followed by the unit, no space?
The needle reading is 237.5°
